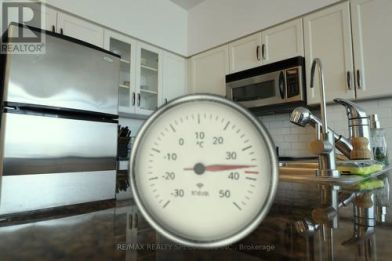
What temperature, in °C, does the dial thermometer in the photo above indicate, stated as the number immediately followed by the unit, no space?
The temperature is 36°C
